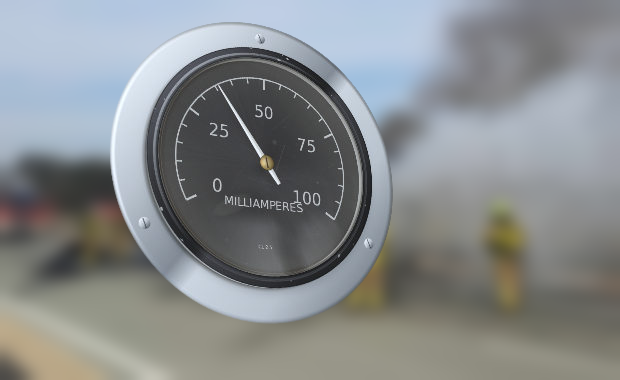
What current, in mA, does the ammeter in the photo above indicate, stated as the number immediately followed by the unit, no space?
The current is 35mA
